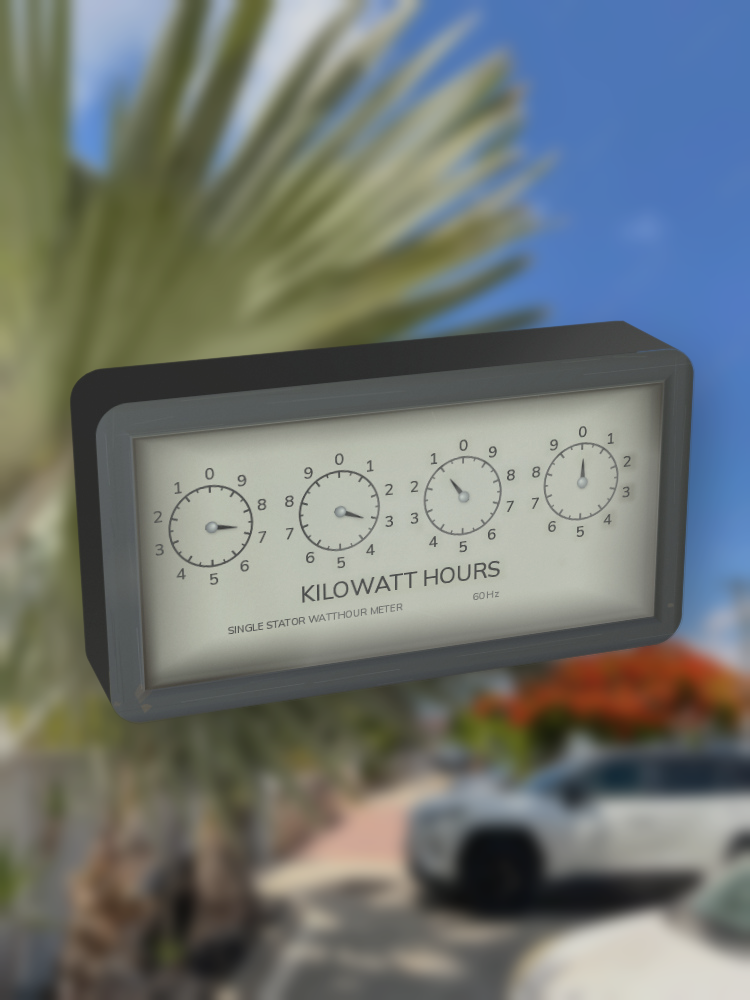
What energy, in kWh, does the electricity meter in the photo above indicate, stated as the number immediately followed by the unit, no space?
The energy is 7310kWh
